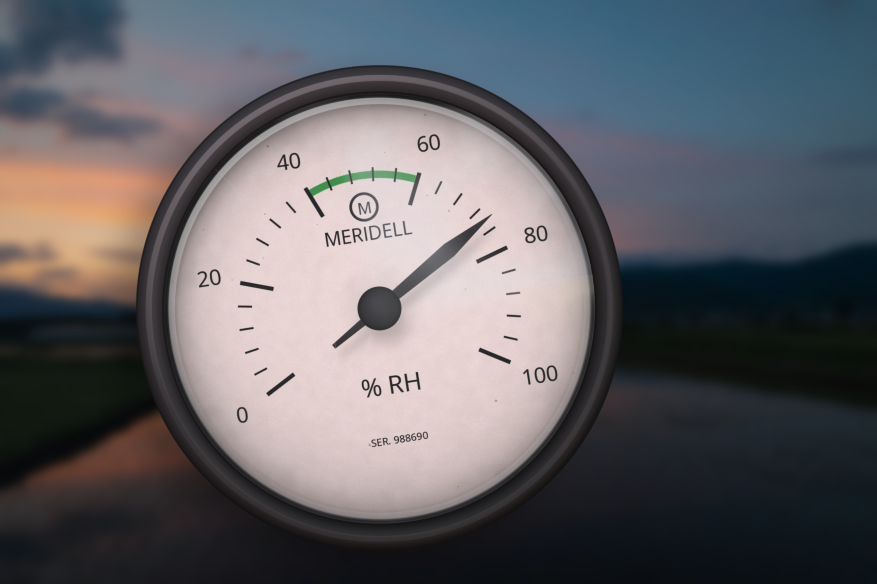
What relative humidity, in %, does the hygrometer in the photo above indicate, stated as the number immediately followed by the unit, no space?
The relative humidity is 74%
